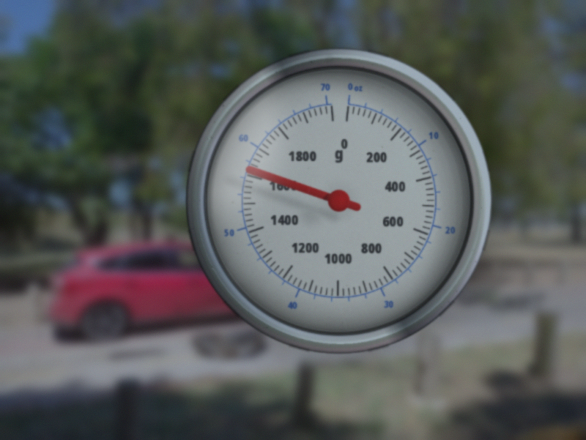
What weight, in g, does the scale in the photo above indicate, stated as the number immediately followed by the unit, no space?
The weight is 1620g
